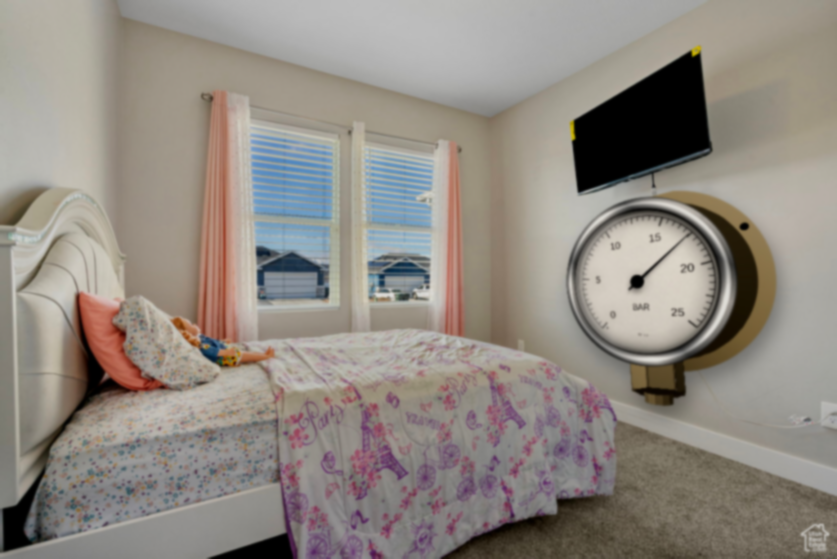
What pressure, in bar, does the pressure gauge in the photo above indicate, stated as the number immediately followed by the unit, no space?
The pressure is 17.5bar
